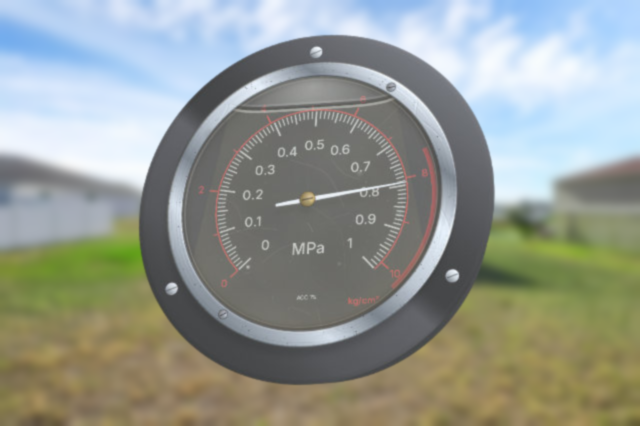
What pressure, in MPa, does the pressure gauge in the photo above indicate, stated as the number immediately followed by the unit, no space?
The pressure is 0.8MPa
